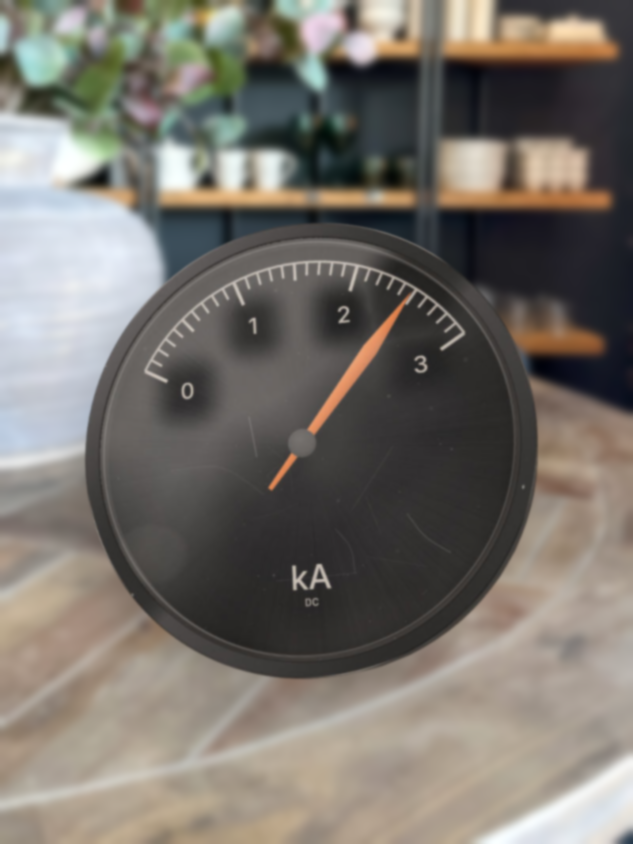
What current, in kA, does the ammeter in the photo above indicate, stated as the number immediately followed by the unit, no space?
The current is 2.5kA
